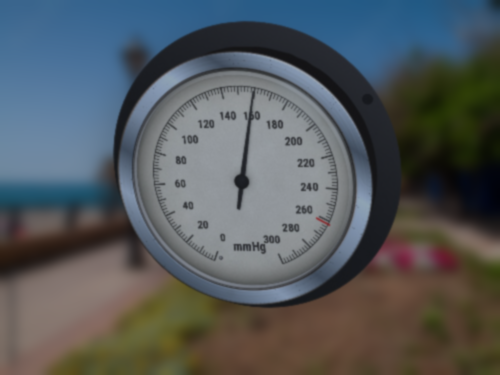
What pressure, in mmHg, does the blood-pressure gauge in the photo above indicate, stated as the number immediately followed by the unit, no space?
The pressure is 160mmHg
